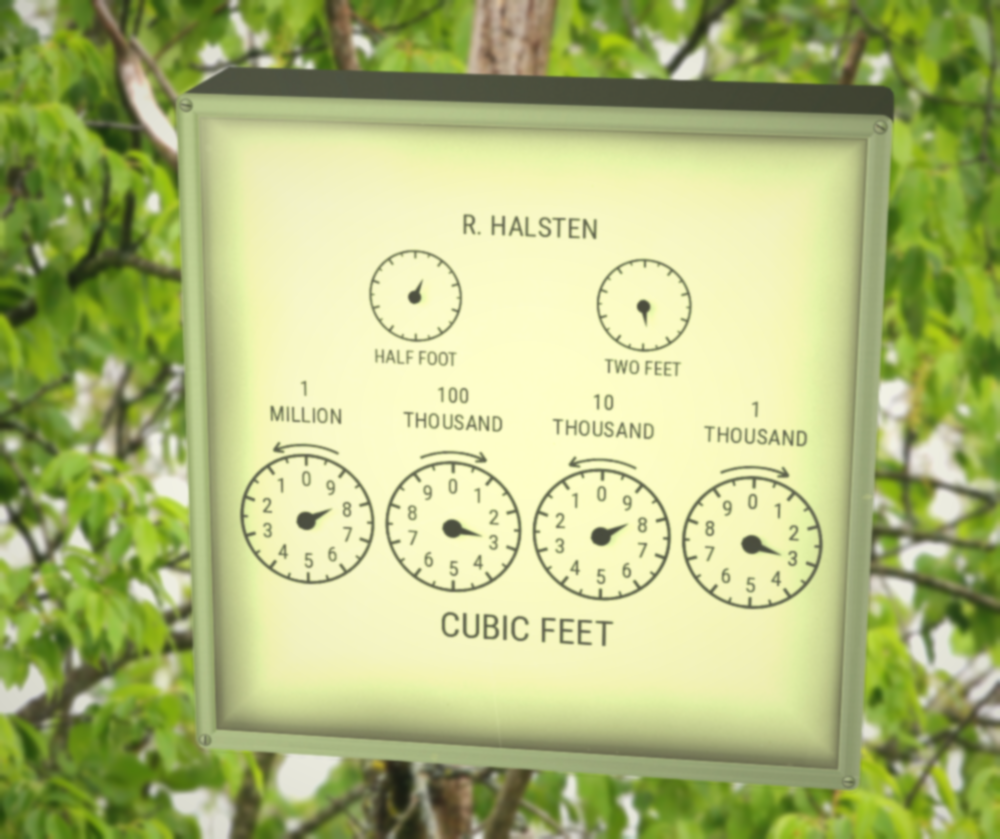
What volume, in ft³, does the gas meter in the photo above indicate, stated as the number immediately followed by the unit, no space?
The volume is 828300ft³
